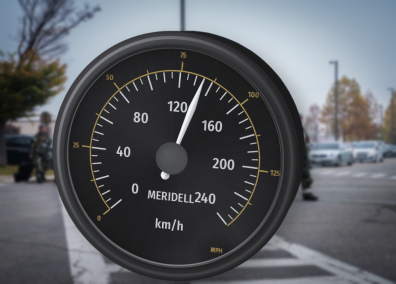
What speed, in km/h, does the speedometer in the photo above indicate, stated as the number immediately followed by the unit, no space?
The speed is 135km/h
